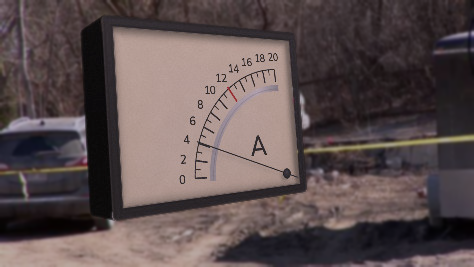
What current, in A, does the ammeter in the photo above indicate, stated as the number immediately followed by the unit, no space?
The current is 4A
